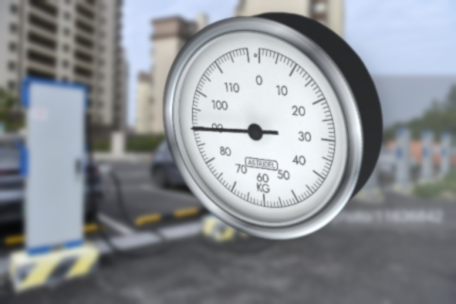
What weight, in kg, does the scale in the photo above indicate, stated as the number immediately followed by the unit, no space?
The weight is 90kg
